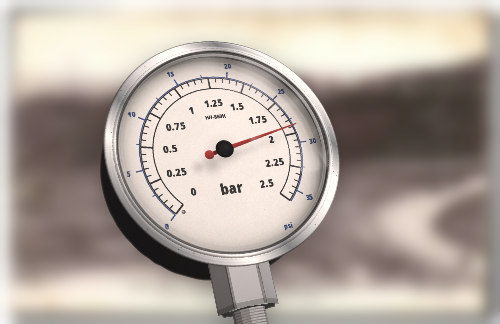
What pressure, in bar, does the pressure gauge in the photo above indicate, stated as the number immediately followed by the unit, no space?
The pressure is 1.95bar
